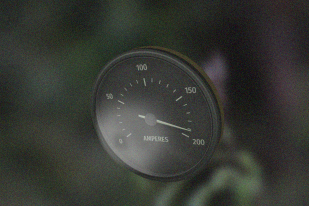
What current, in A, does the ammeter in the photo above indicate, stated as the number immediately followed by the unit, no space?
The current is 190A
